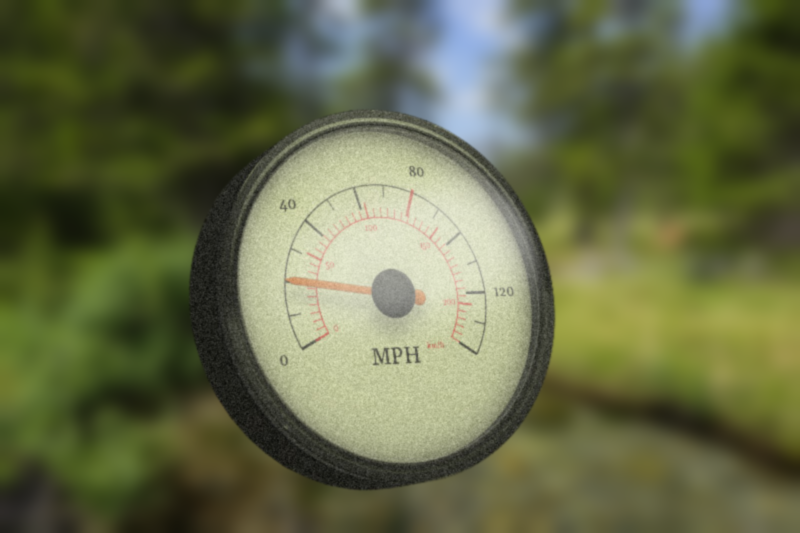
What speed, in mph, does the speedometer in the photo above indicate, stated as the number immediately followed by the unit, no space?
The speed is 20mph
